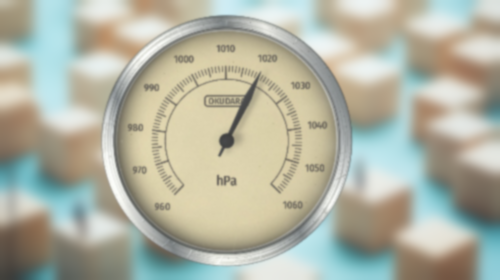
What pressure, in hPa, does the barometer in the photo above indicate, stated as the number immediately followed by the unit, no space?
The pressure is 1020hPa
